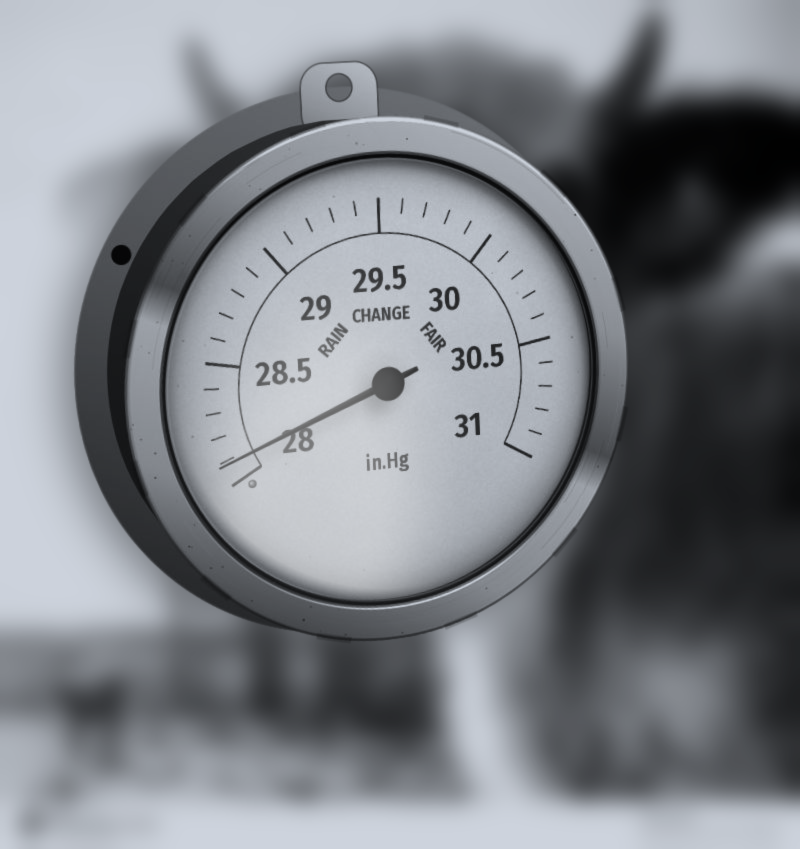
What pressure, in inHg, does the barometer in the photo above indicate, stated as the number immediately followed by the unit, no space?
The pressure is 28.1inHg
